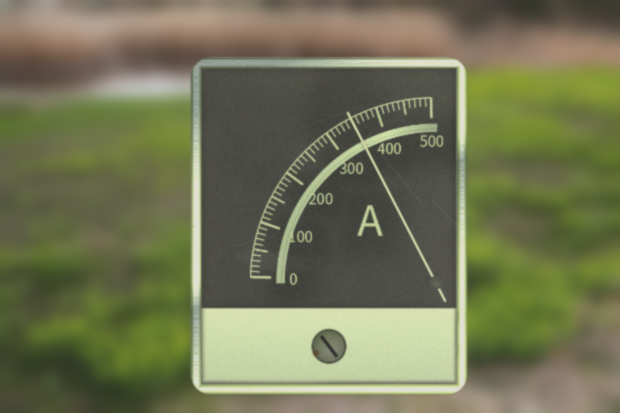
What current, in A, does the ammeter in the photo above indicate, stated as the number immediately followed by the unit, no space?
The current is 350A
